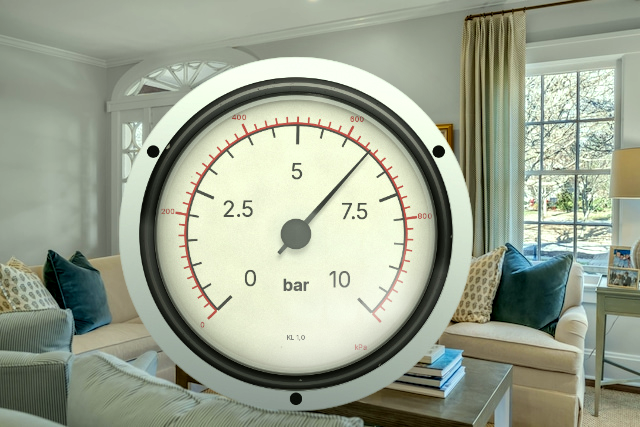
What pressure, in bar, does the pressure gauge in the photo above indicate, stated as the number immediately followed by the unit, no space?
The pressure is 6.5bar
